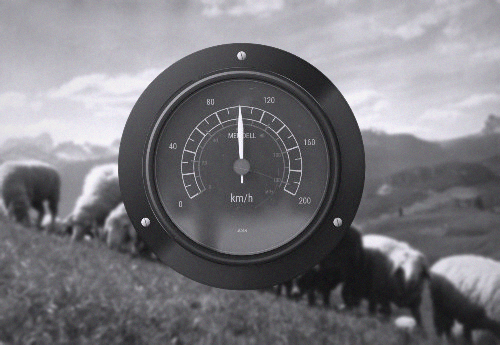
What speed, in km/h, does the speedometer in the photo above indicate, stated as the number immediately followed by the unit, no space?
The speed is 100km/h
